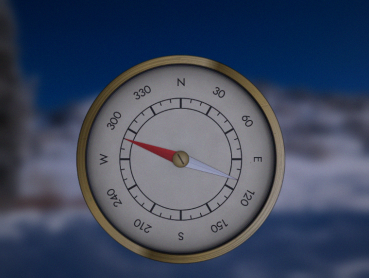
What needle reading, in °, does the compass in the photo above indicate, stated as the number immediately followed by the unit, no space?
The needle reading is 290°
